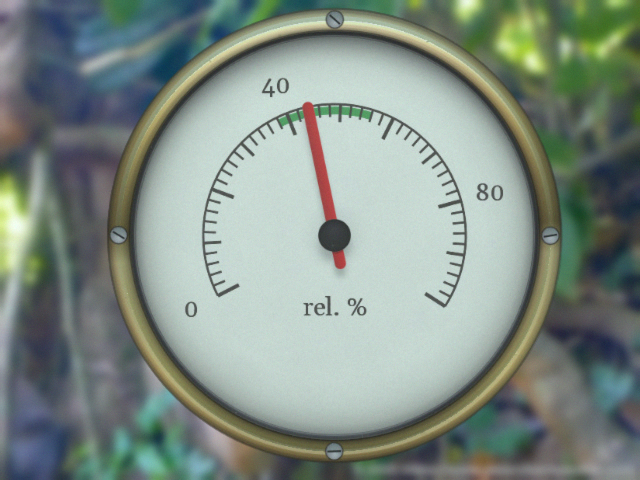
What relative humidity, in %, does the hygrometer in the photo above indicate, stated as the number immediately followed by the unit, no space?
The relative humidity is 44%
